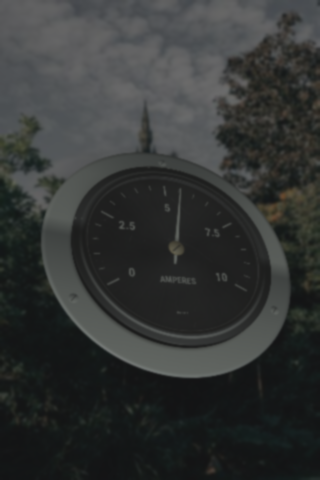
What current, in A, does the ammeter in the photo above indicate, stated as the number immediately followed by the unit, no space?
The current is 5.5A
